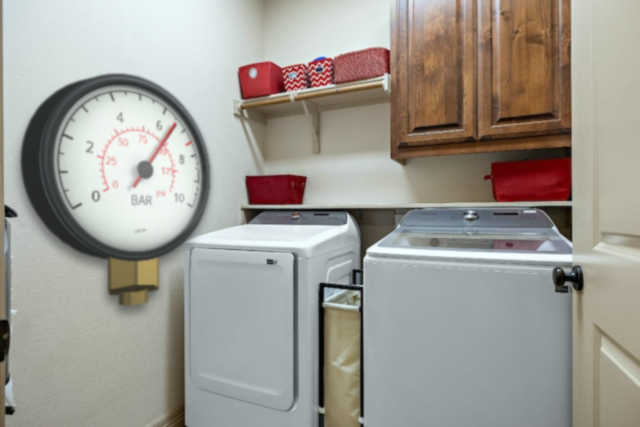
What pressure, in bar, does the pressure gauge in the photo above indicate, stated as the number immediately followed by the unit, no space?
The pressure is 6.5bar
